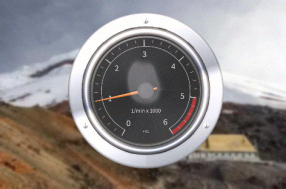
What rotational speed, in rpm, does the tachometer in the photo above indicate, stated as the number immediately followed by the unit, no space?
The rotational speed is 1000rpm
